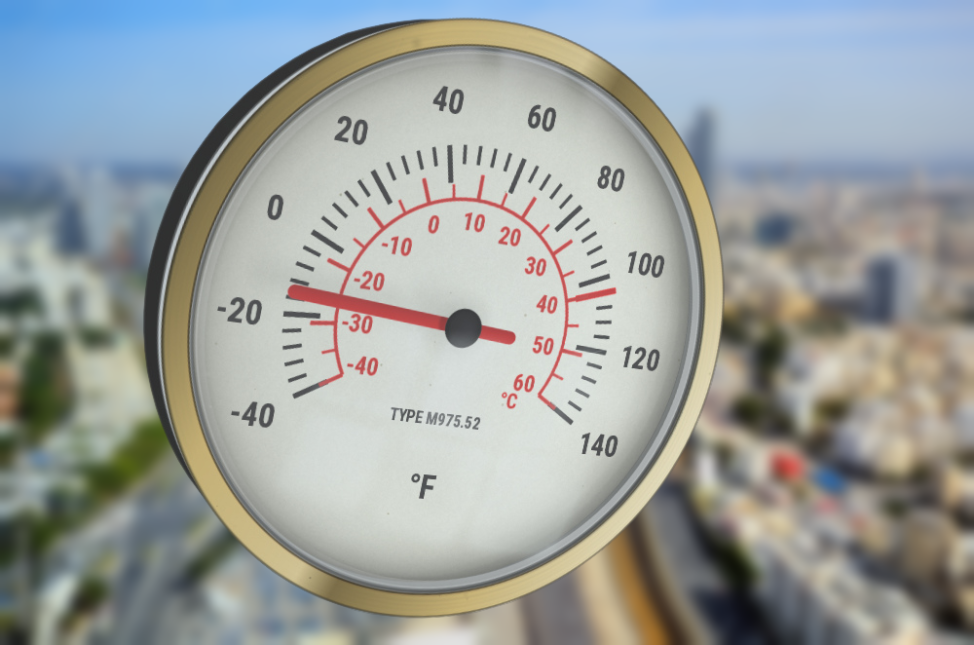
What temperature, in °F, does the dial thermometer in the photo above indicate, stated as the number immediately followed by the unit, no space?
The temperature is -14°F
